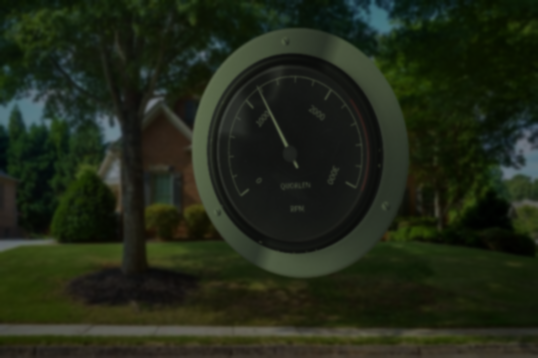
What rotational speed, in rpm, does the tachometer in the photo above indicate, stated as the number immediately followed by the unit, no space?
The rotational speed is 1200rpm
